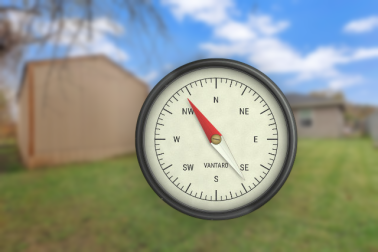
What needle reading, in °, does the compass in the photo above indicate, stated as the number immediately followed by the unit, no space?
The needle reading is 325°
